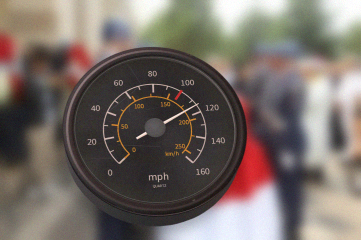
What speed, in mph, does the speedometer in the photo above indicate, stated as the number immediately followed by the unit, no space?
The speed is 115mph
